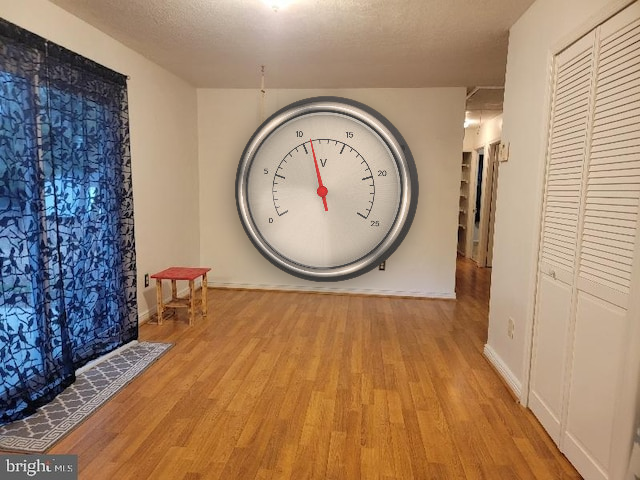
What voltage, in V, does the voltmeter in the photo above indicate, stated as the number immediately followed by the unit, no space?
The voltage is 11V
